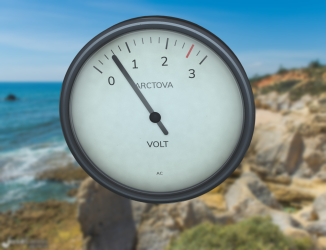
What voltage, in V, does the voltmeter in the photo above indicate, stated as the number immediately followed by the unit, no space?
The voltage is 0.6V
